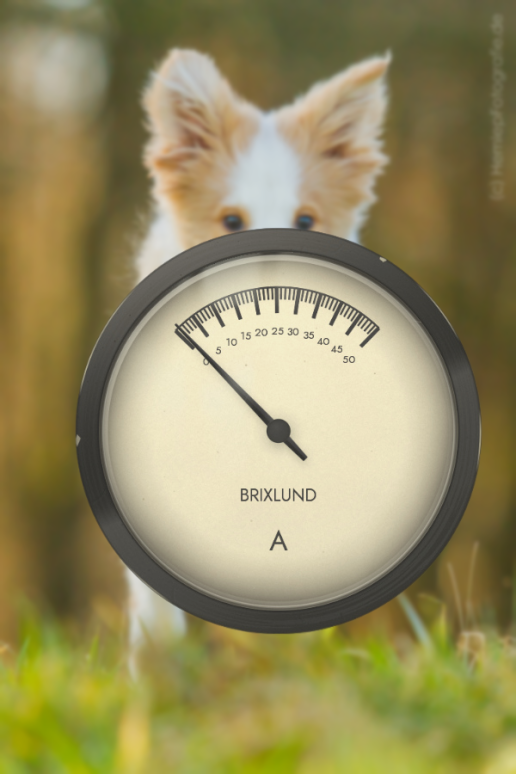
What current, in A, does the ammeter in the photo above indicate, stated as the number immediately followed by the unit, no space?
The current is 1A
